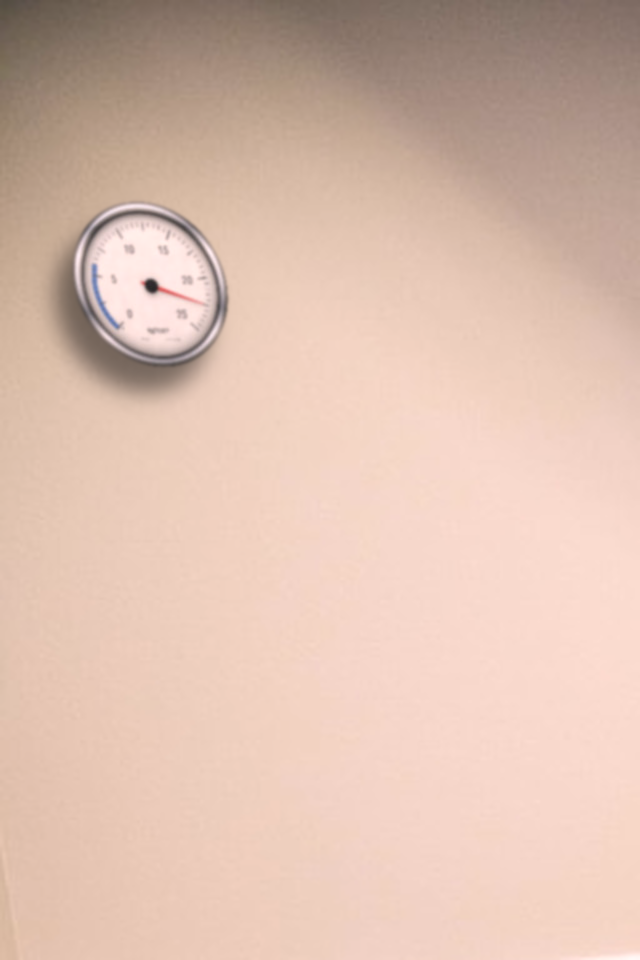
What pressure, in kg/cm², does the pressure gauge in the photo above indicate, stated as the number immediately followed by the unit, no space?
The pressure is 22.5kg/cm²
